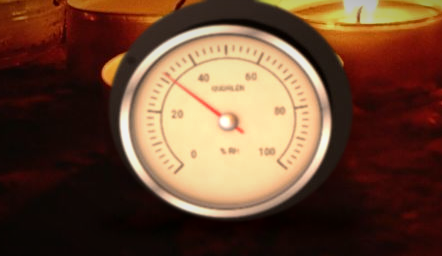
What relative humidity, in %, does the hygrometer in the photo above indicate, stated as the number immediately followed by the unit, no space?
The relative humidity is 32%
